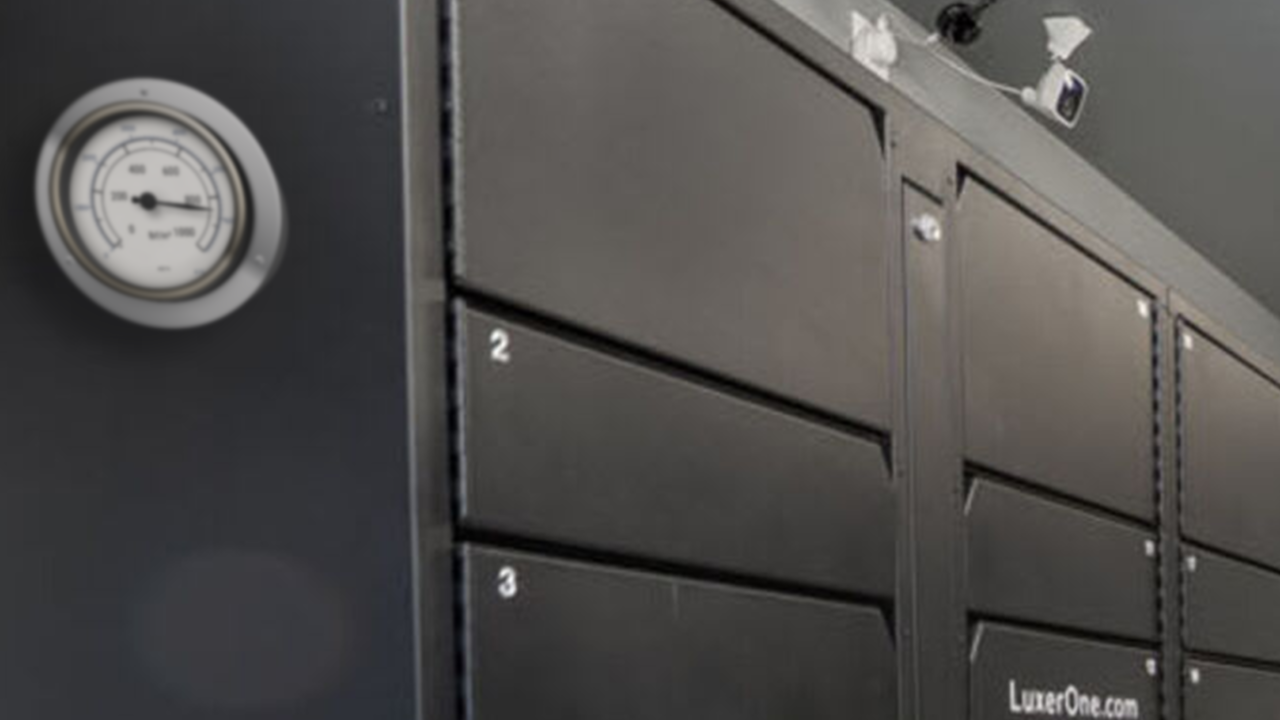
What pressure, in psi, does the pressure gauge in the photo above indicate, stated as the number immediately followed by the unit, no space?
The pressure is 850psi
